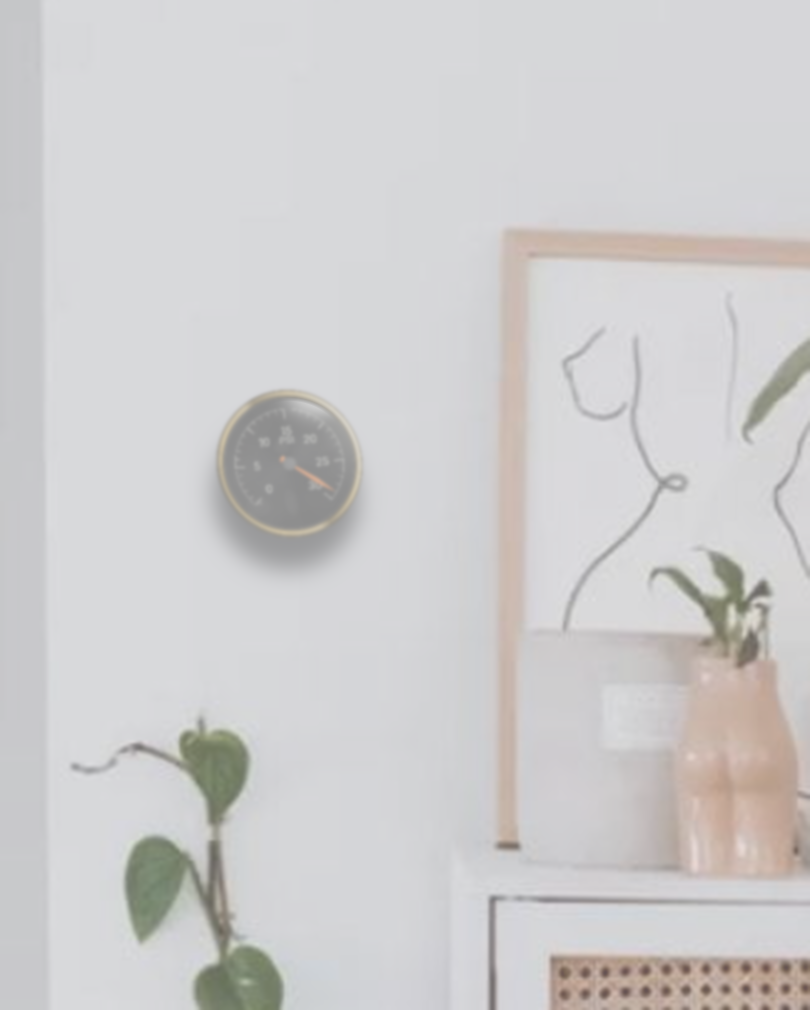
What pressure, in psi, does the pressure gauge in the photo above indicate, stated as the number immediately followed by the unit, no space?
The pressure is 29psi
